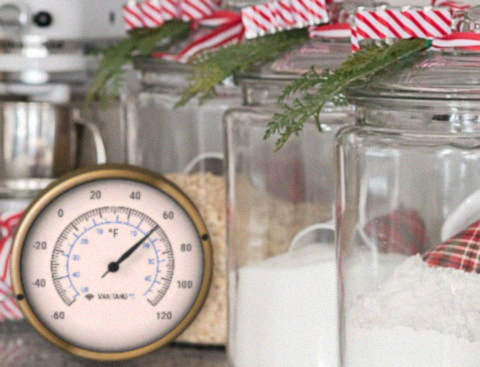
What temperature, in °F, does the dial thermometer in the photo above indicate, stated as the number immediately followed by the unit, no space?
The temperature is 60°F
